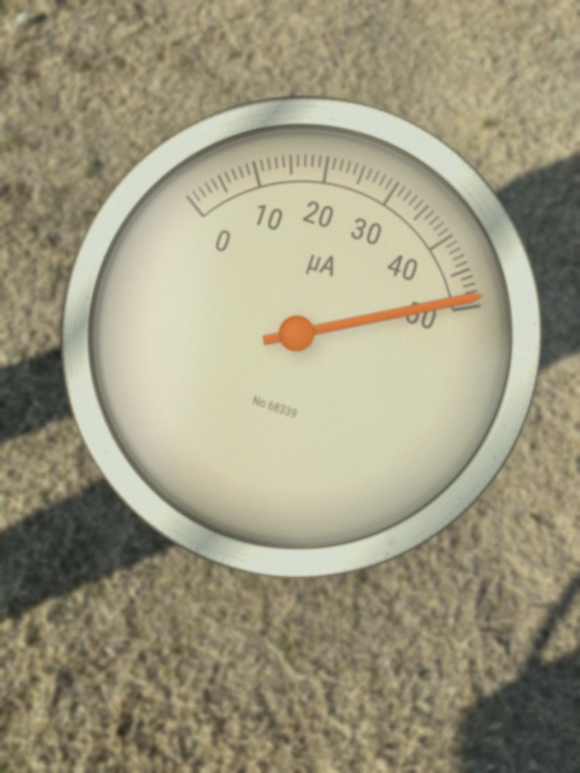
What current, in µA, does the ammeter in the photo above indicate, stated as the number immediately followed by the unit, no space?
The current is 49µA
